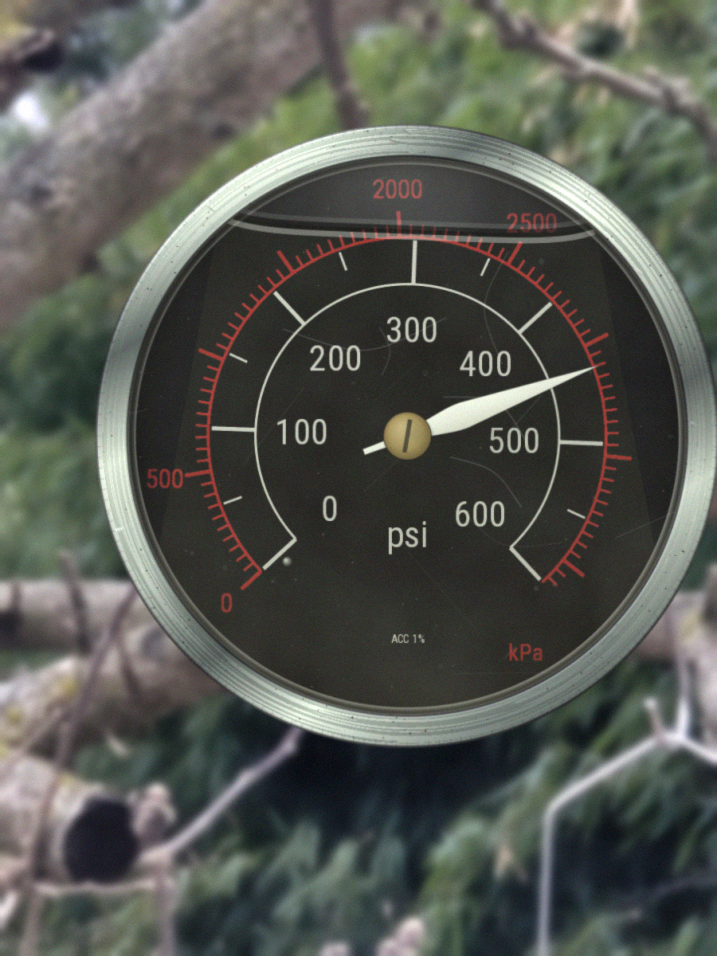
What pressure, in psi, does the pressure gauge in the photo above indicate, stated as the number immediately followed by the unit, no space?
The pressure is 450psi
